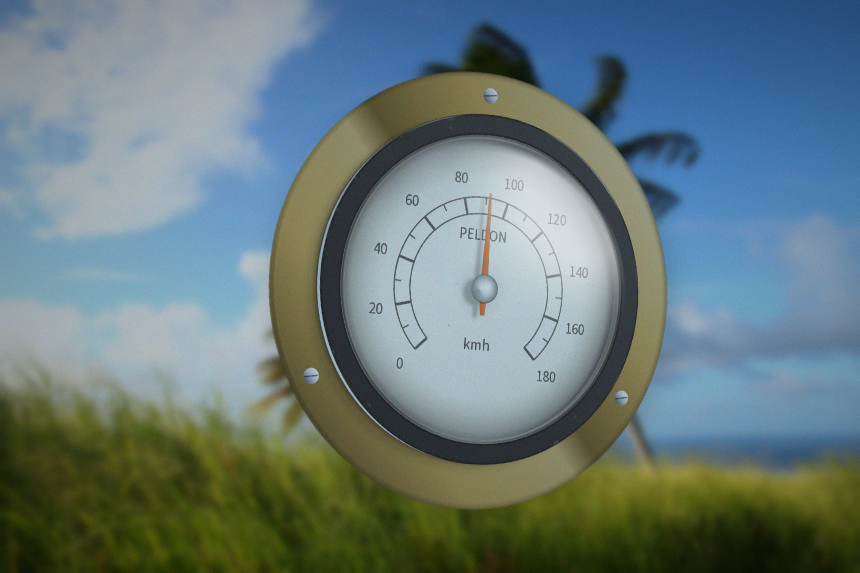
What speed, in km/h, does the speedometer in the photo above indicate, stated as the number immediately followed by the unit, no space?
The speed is 90km/h
